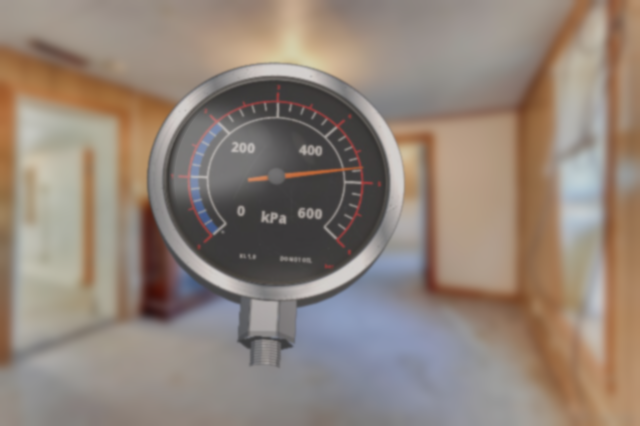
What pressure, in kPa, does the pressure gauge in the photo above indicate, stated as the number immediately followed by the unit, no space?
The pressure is 480kPa
